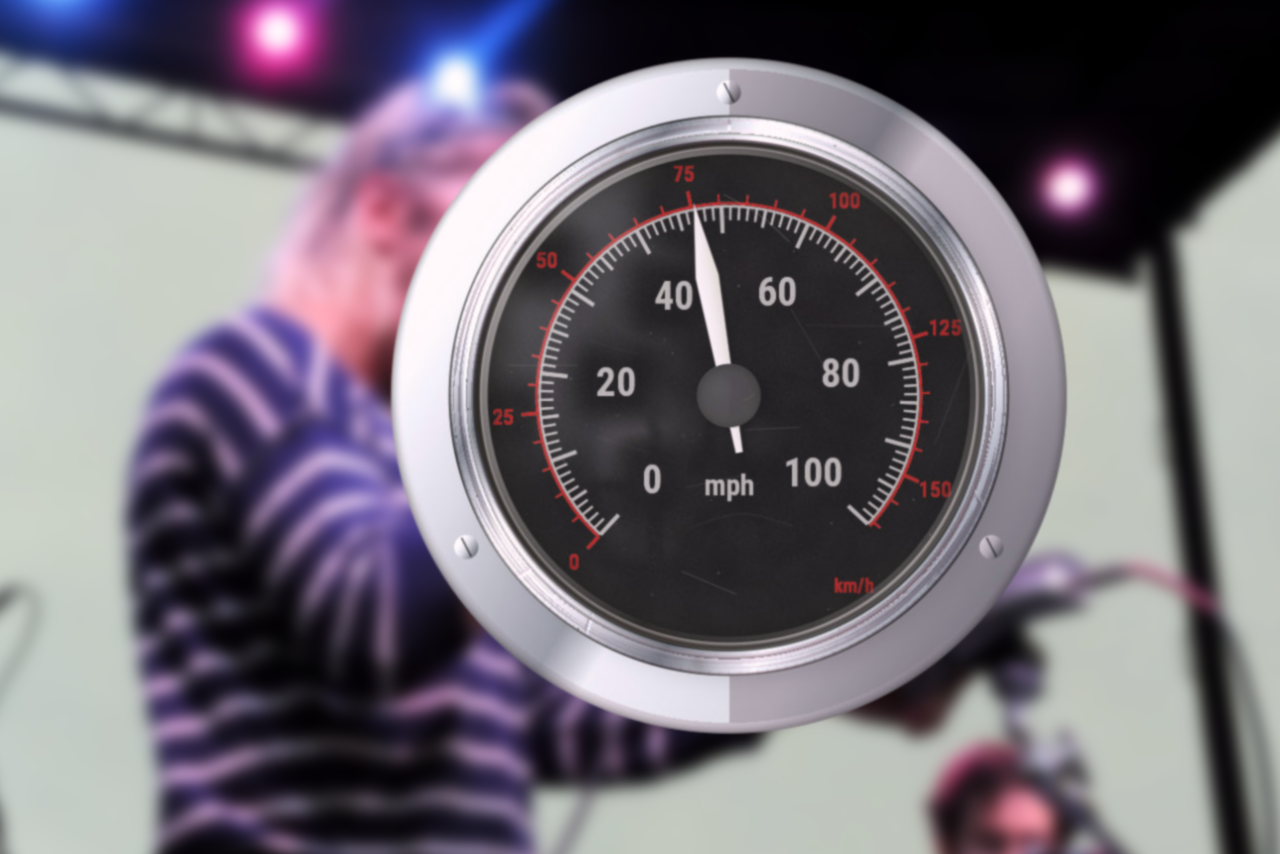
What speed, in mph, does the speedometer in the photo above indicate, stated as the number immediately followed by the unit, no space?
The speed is 47mph
